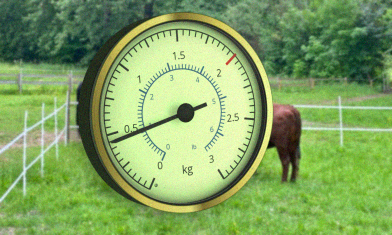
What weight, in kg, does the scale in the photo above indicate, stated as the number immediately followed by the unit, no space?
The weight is 0.45kg
